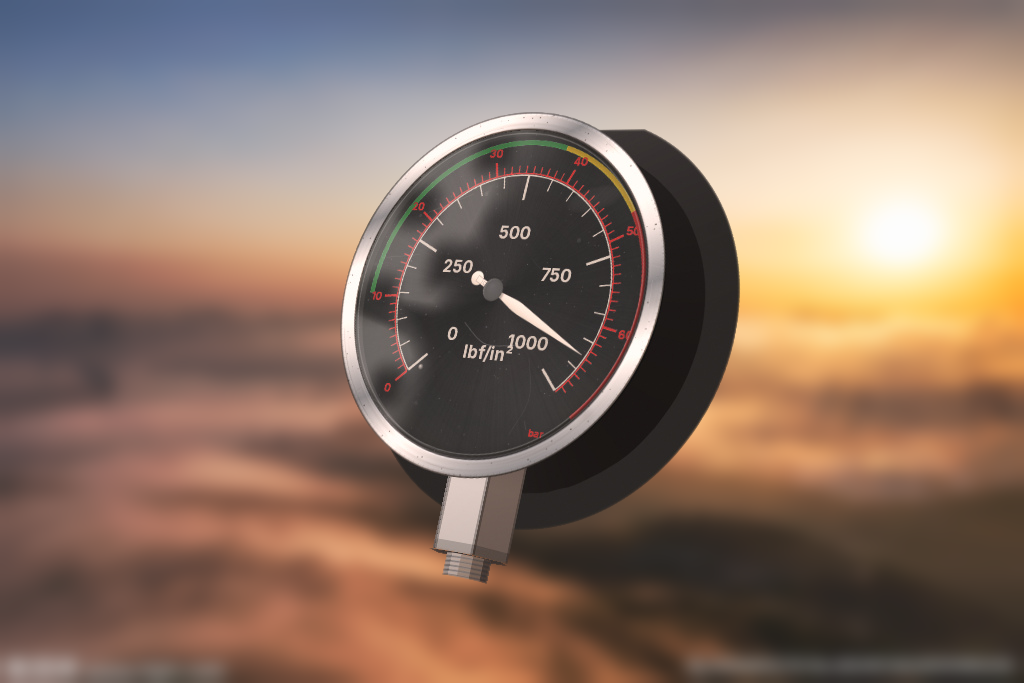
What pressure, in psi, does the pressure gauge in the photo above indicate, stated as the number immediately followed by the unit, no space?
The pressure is 925psi
